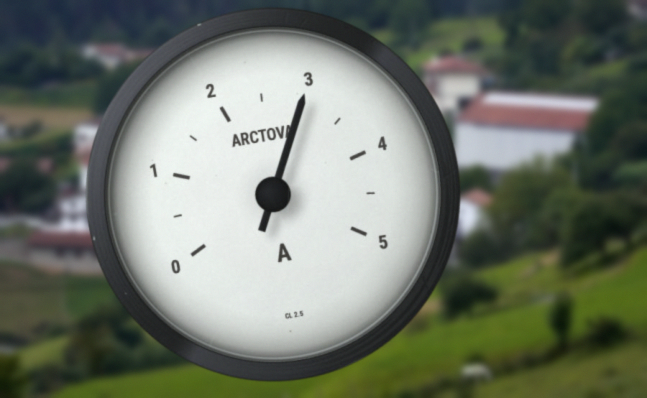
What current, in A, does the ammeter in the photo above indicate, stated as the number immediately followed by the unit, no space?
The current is 3A
